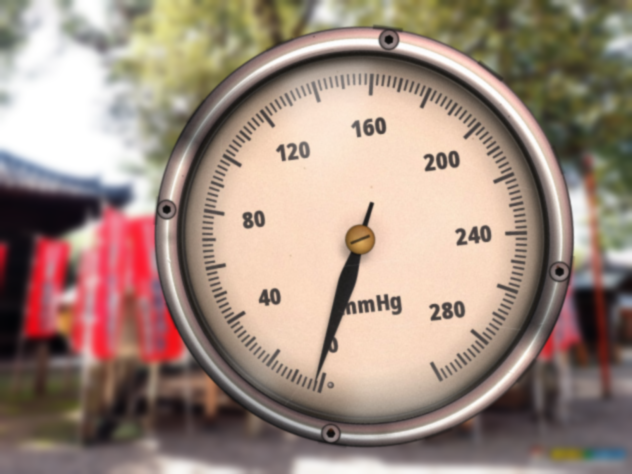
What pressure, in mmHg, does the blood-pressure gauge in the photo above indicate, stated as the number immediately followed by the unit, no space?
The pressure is 2mmHg
